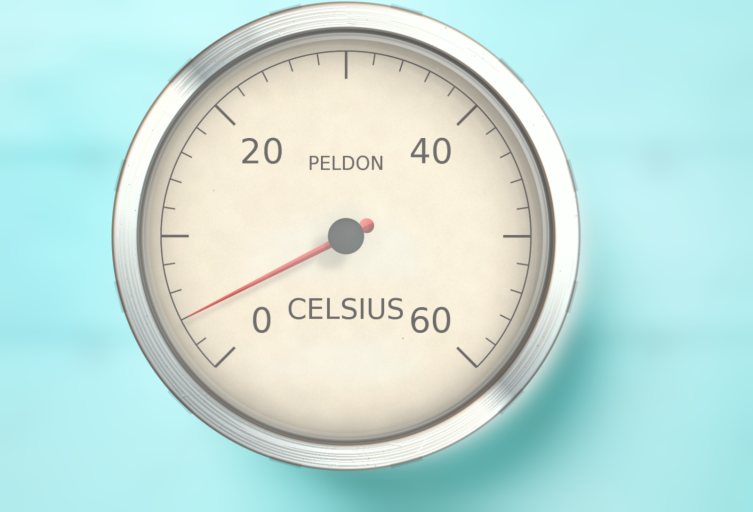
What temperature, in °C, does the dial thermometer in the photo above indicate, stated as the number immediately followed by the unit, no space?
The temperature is 4°C
